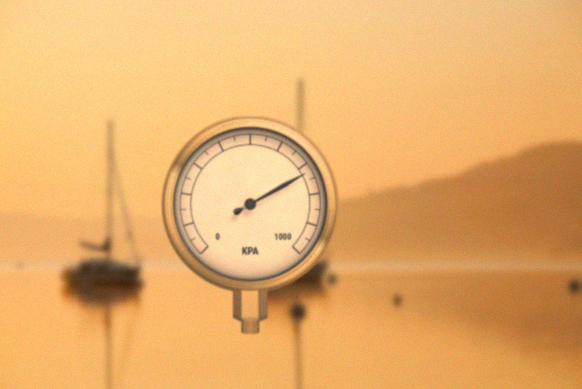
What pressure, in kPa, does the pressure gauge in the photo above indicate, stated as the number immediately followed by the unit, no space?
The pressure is 725kPa
